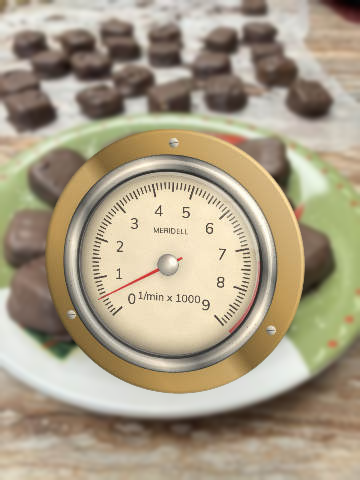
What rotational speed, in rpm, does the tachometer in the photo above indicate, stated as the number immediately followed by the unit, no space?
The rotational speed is 500rpm
